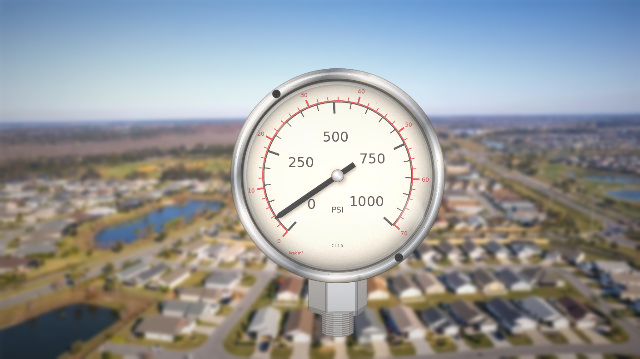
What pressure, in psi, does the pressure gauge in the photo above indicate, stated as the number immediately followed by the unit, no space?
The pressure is 50psi
